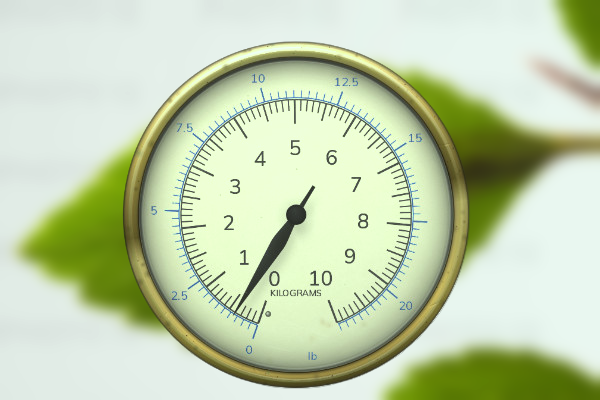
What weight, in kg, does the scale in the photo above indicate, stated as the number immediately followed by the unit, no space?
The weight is 0.4kg
